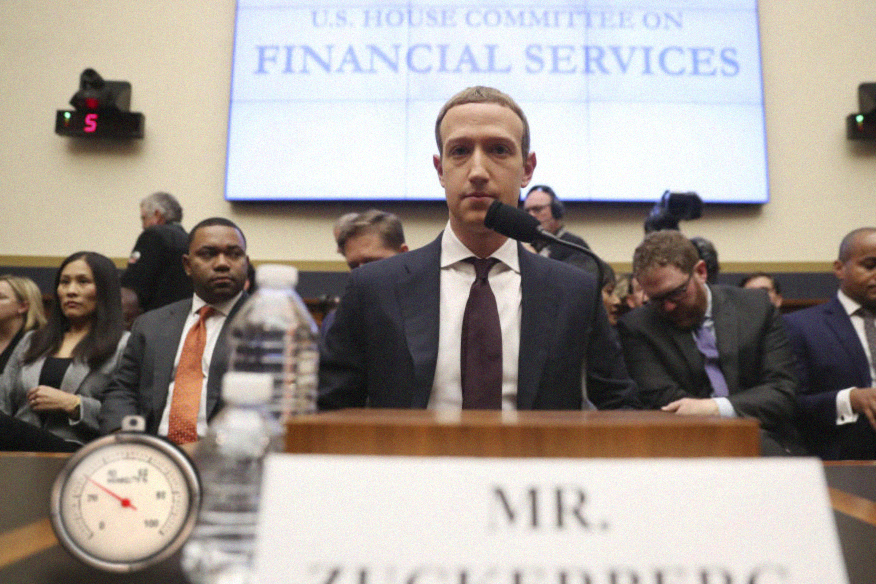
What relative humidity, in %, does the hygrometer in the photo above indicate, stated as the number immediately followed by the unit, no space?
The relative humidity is 30%
